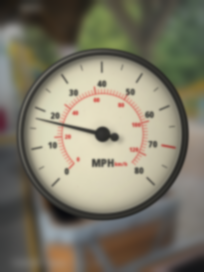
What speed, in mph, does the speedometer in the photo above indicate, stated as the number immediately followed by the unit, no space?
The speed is 17.5mph
